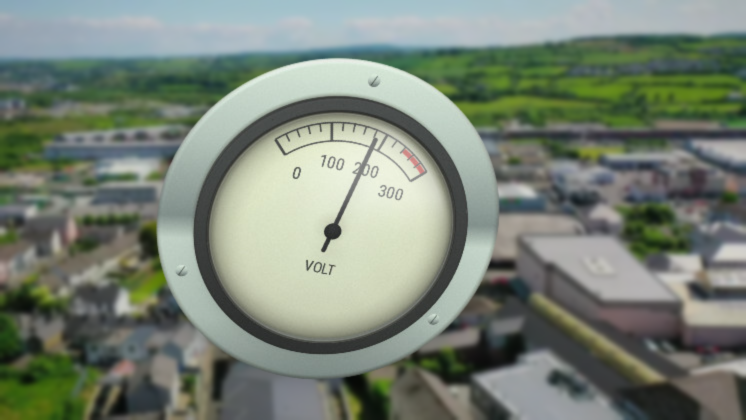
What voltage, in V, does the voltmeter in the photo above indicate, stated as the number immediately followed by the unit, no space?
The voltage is 180V
